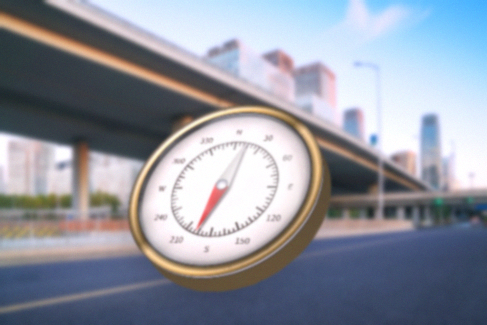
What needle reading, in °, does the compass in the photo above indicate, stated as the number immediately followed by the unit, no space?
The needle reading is 195°
